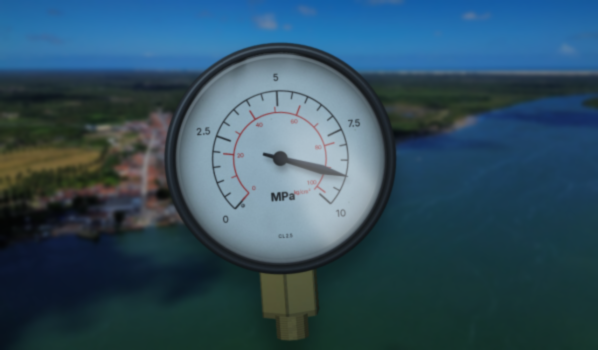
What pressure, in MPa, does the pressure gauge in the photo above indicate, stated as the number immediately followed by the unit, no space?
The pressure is 9MPa
